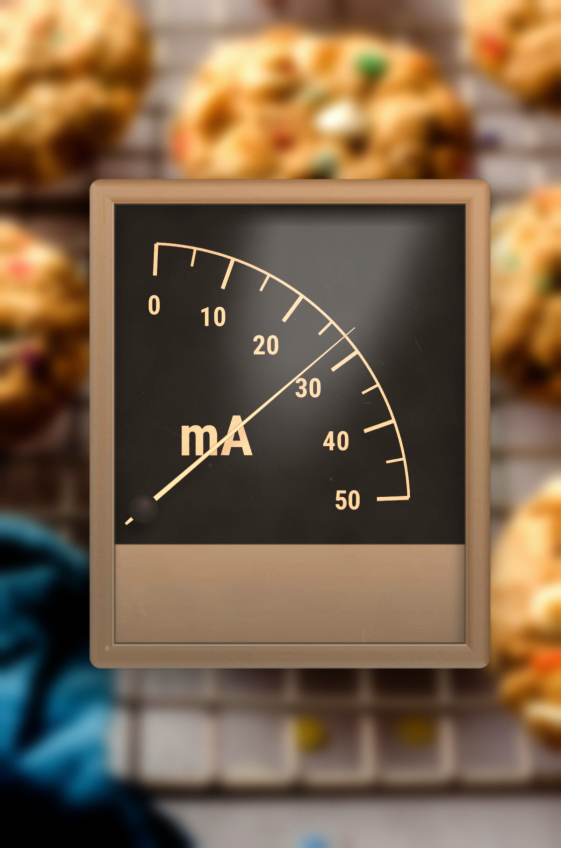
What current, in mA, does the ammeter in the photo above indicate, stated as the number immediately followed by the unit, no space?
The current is 27.5mA
